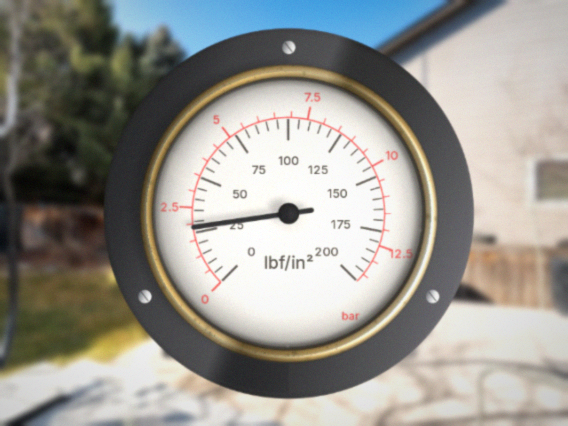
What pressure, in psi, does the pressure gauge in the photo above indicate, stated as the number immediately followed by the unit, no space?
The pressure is 27.5psi
